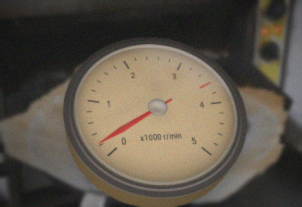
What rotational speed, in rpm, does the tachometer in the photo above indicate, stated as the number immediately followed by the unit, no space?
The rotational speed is 200rpm
